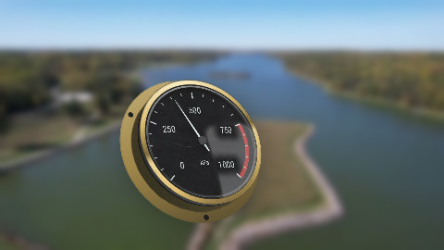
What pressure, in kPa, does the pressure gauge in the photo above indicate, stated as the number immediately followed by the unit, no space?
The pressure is 400kPa
